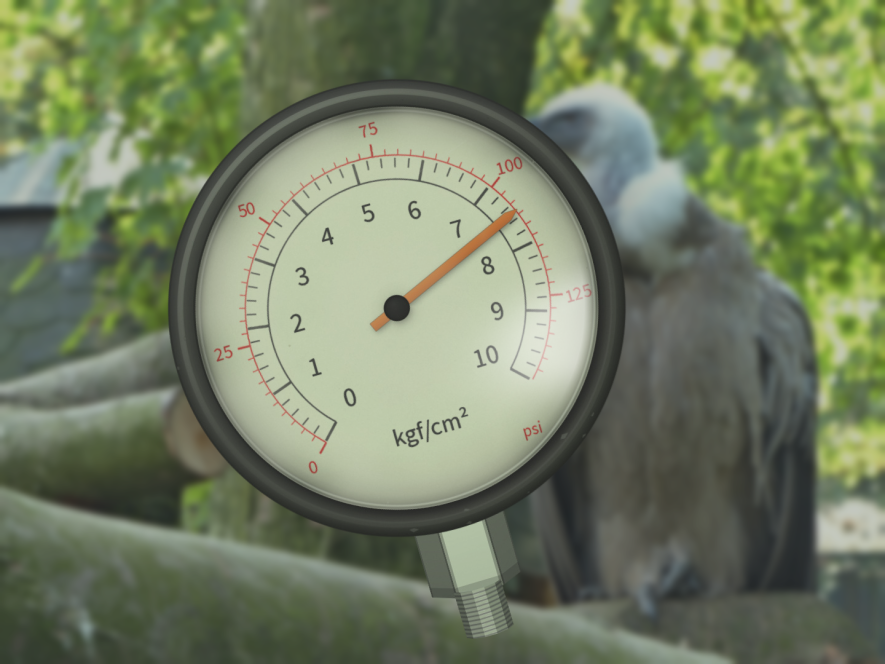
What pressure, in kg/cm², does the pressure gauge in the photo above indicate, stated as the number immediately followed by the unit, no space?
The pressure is 7.5kg/cm²
